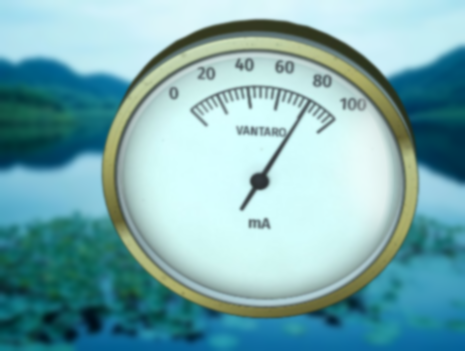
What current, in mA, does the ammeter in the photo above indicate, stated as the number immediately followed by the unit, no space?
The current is 80mA
